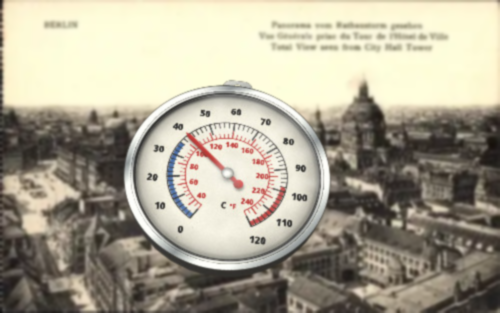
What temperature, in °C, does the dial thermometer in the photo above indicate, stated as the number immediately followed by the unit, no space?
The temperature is 40°C
